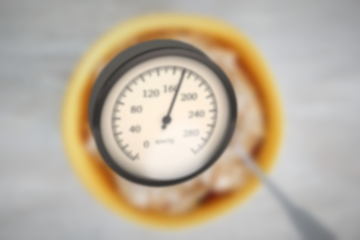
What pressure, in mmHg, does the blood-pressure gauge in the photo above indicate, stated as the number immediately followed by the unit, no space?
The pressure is 170mmHg
